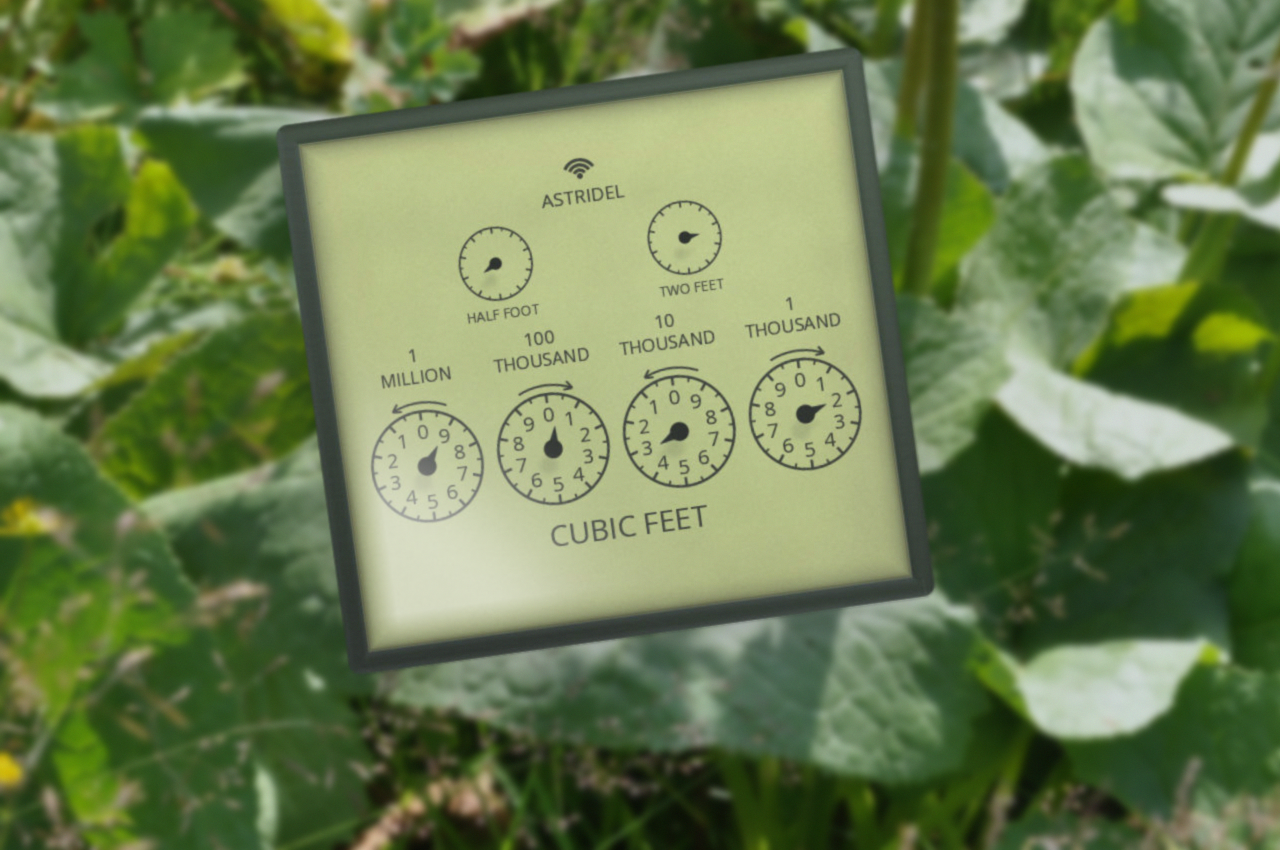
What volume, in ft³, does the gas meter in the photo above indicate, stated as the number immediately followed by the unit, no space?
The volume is 903200ft³
